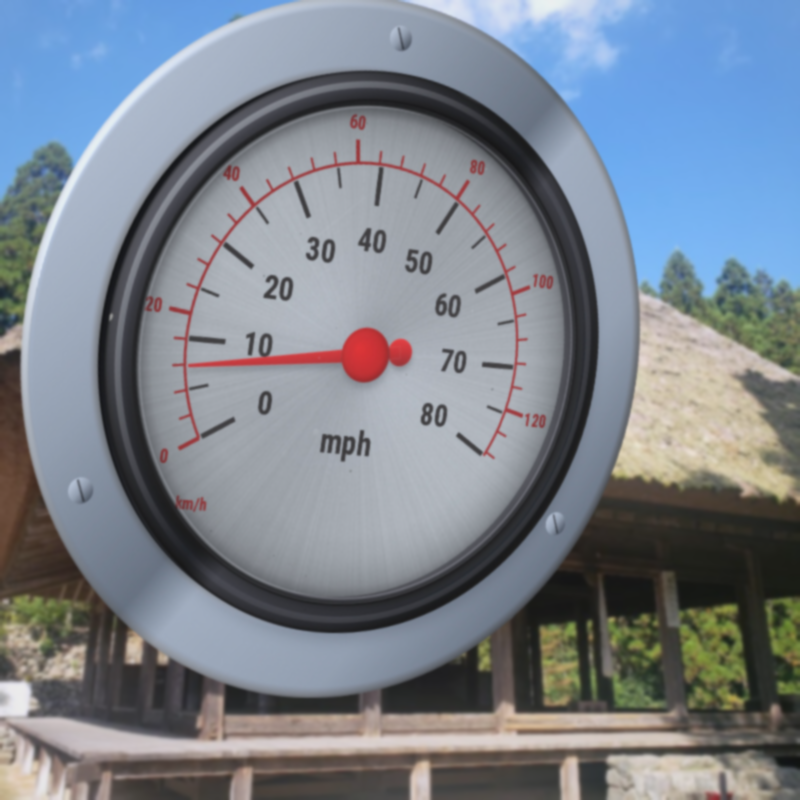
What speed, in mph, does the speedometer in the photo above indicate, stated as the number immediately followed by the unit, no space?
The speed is 7.5mph
